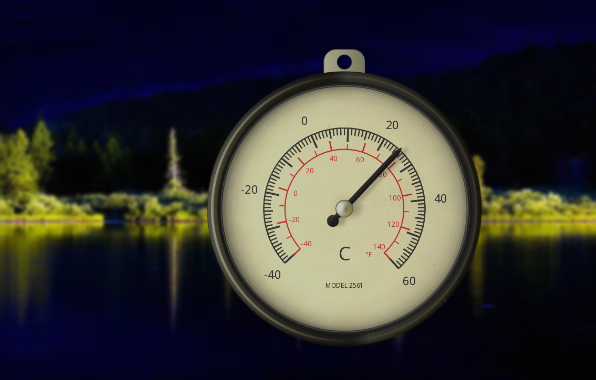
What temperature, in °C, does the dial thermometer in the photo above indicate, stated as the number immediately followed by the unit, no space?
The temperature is 25°C
